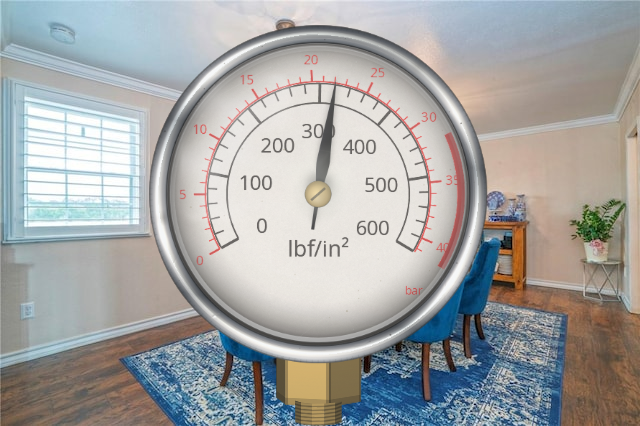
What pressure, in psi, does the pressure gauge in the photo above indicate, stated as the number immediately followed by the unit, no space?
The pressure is 320psi
